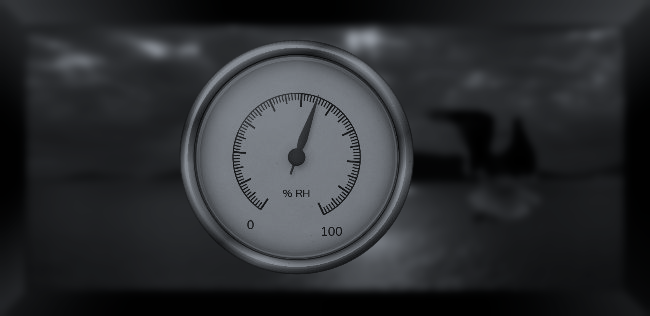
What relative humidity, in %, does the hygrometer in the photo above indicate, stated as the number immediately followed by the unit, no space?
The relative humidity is 55%
